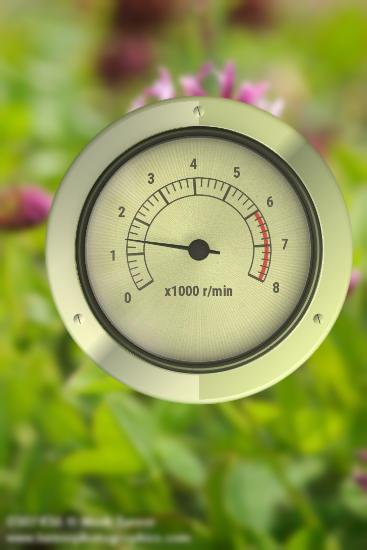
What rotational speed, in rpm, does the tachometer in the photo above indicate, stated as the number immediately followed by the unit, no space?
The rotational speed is 1400rpm
